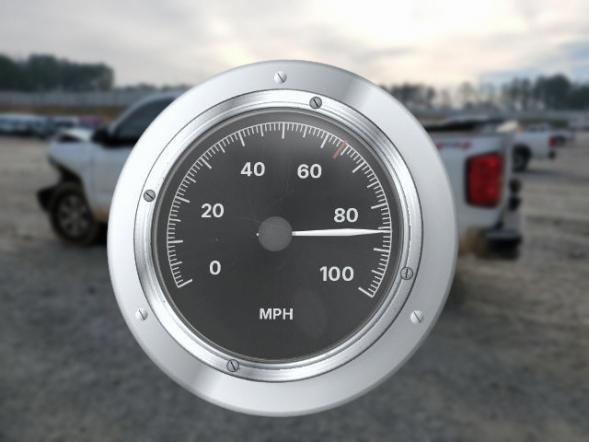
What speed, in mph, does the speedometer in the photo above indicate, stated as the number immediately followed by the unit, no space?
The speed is 86mph
